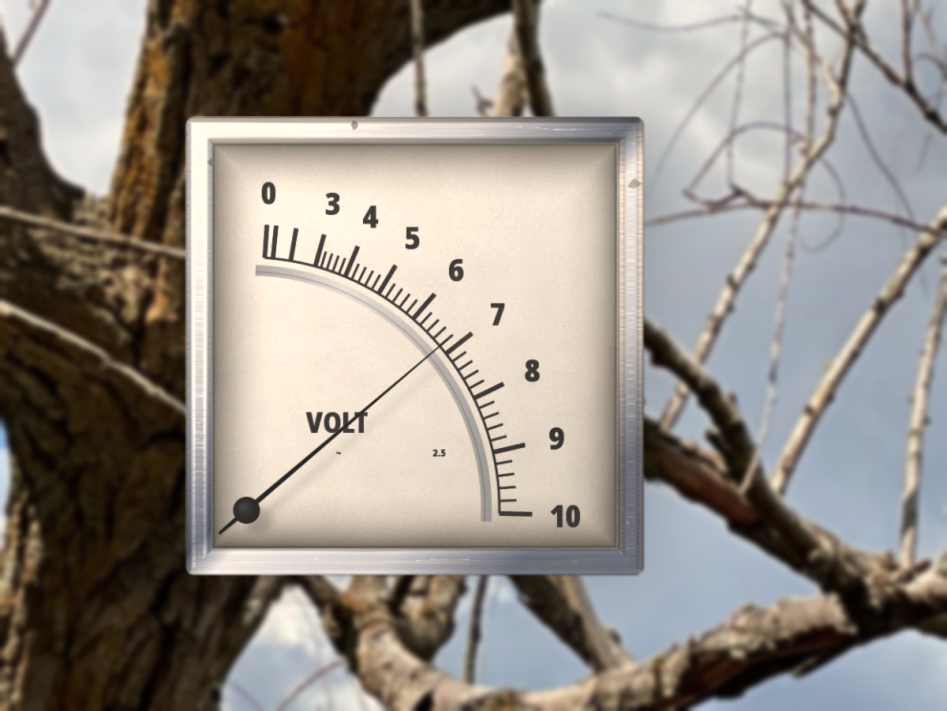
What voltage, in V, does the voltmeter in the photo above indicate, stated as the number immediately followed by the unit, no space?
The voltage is 6.8V
